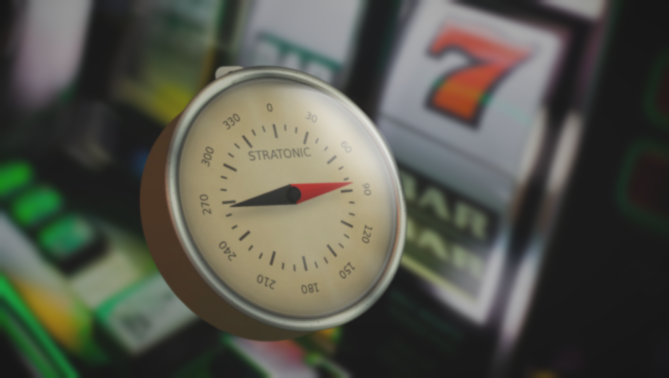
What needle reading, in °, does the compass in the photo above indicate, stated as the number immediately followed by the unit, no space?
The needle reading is 85°
